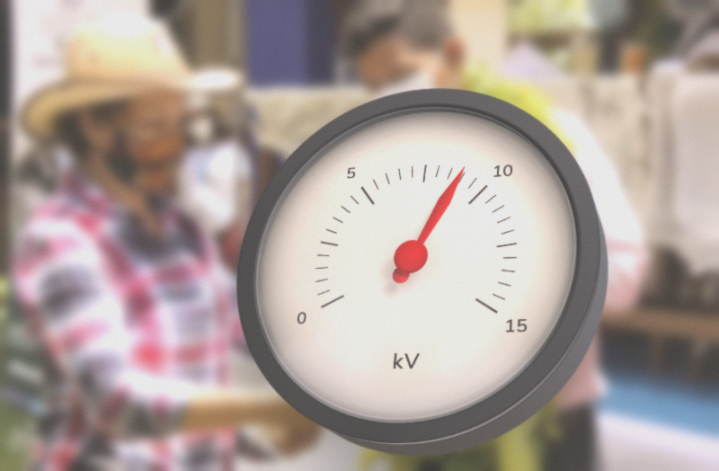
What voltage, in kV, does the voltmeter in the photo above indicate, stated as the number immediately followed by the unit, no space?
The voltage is 9kV
